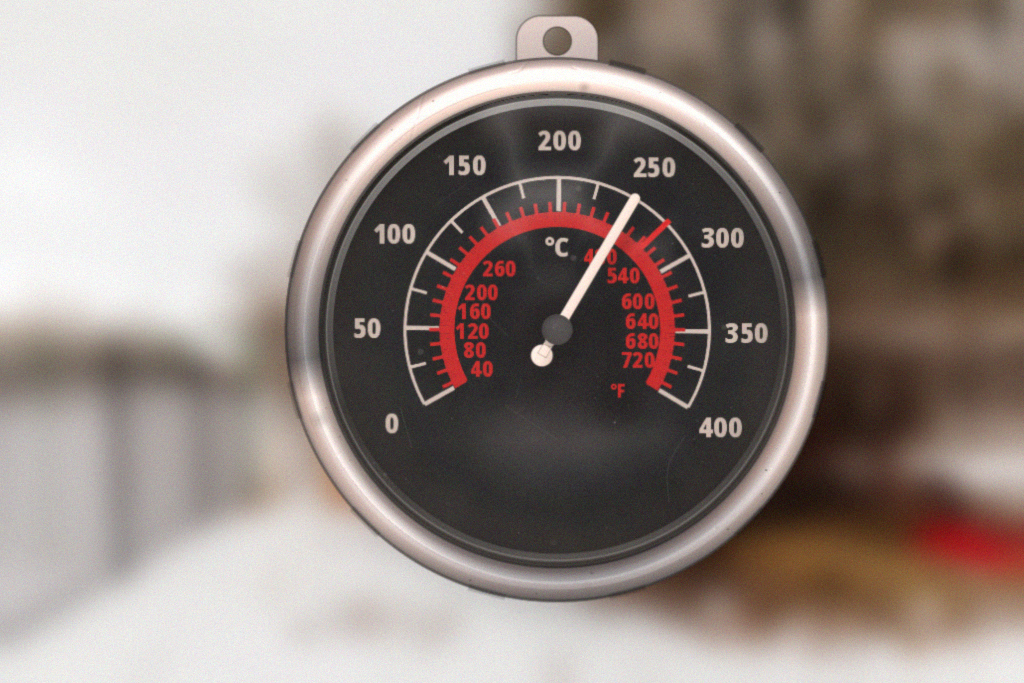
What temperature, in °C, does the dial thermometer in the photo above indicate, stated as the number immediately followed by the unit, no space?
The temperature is 250°C
